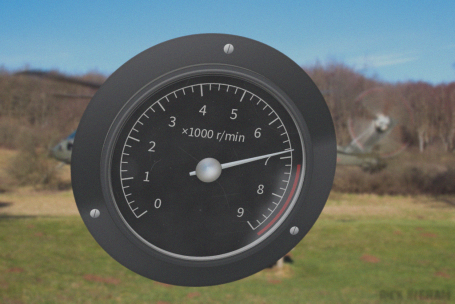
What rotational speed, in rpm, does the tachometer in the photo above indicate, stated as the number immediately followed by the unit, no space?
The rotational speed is 6800rpm
